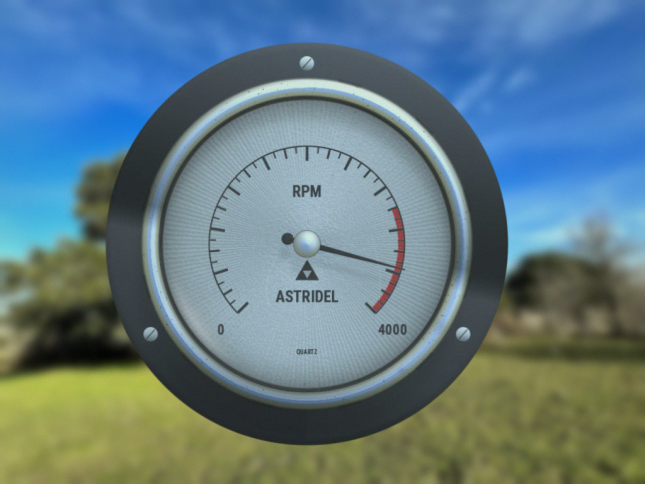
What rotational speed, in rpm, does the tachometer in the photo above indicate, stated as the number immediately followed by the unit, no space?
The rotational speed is 3550rpm
